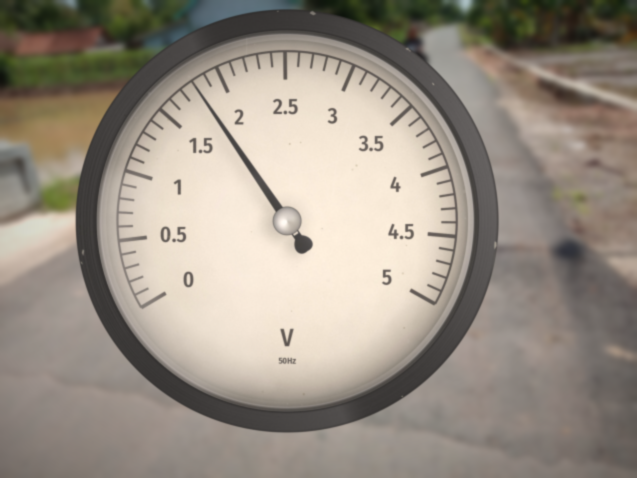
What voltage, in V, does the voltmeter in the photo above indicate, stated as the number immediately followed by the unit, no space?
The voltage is 1.8V
